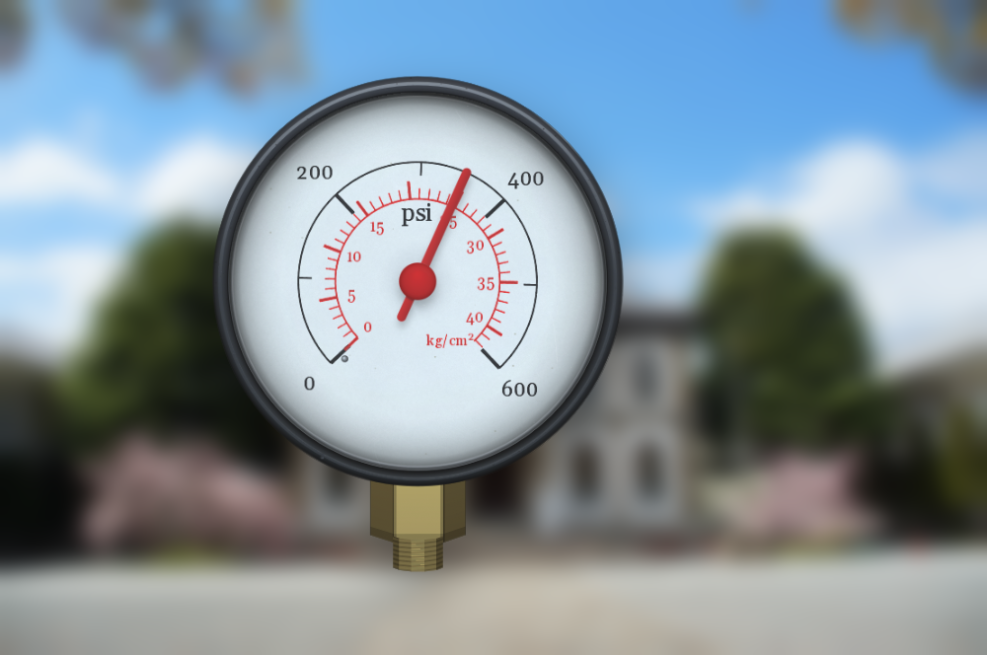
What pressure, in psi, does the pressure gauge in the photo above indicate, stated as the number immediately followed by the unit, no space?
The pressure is 350psi
